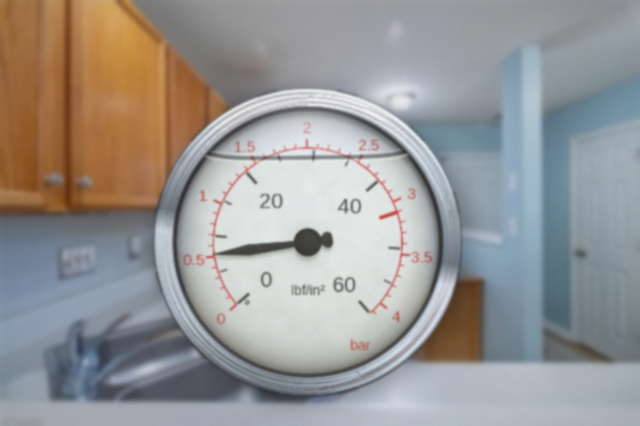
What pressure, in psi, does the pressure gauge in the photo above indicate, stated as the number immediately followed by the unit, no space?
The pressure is 7.5psi
